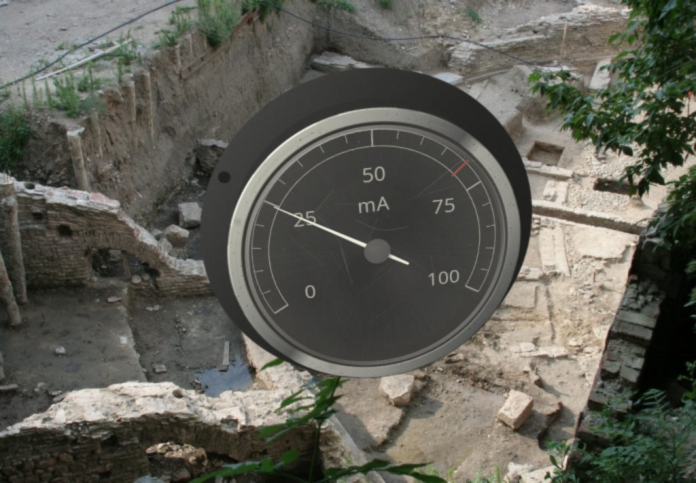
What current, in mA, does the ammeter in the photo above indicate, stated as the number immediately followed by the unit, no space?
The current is 25mA
